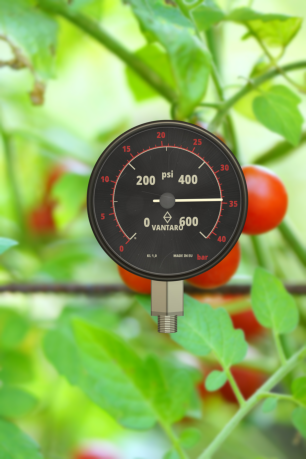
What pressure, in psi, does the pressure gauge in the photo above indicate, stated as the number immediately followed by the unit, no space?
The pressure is 500psi
